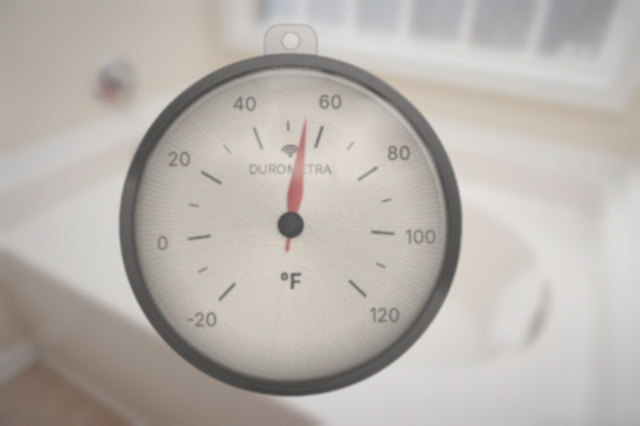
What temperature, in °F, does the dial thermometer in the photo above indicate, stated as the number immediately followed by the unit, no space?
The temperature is 55°F
